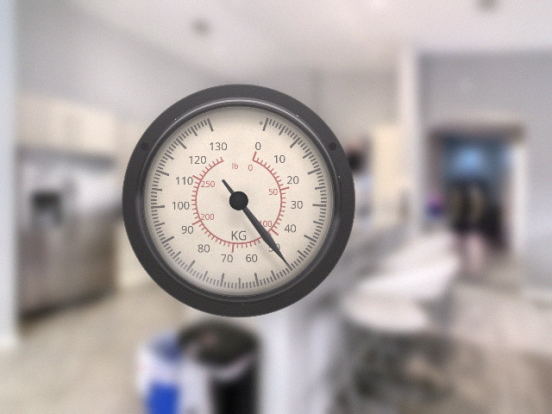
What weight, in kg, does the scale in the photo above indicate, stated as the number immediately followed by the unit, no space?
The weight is 50kg
